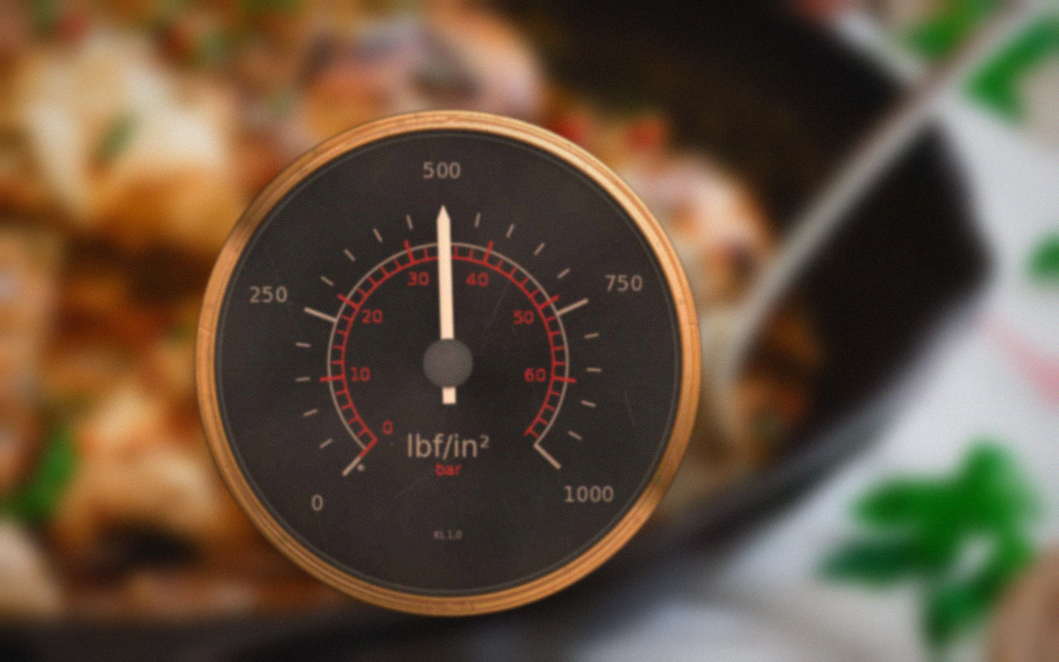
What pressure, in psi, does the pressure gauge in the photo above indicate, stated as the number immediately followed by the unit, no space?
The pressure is 500psi
